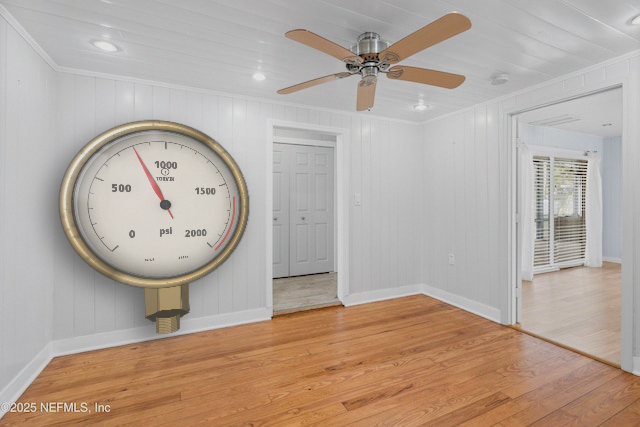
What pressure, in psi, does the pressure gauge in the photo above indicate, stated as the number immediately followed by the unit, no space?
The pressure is 800psi
